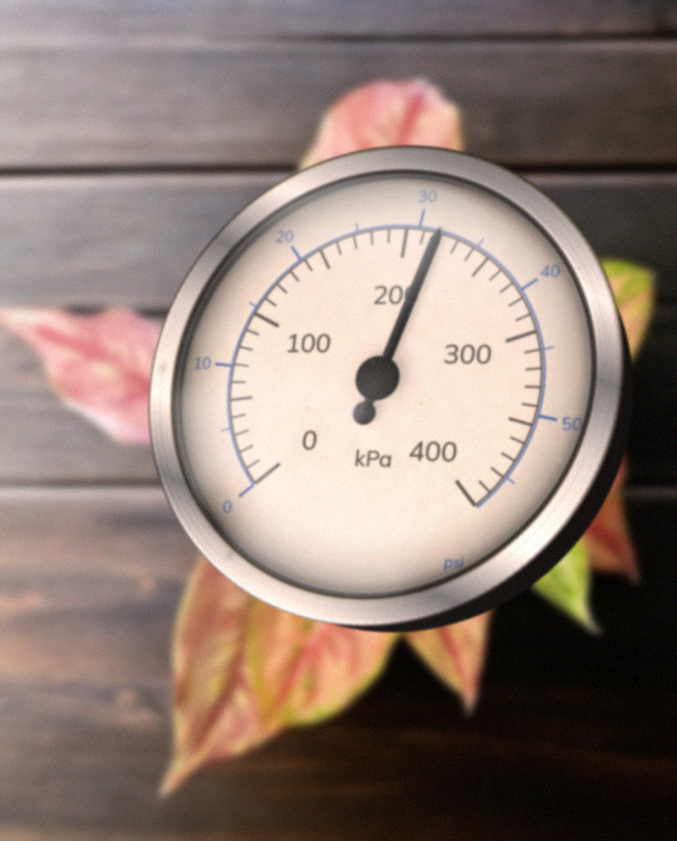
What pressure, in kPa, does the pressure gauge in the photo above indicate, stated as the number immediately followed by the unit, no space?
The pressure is 220kPa
